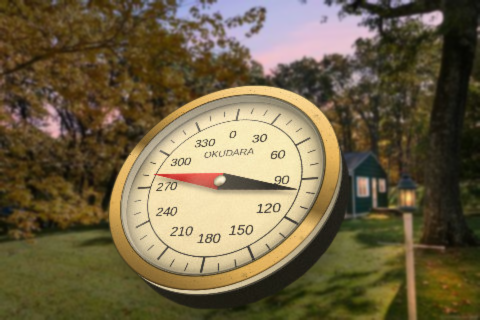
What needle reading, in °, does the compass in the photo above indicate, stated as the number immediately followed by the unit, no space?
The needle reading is 280°
